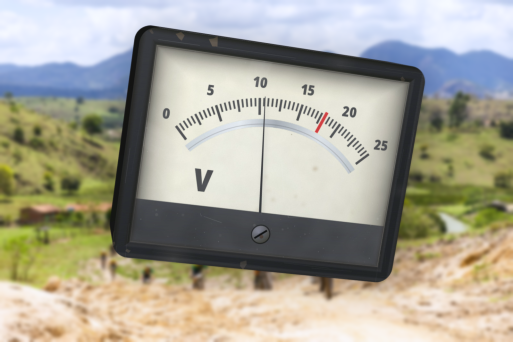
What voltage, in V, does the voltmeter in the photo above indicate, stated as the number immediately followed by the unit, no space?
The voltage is 10.5V
